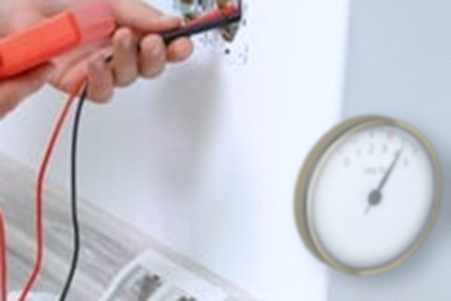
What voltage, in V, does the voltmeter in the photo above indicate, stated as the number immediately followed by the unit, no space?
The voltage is 4V
